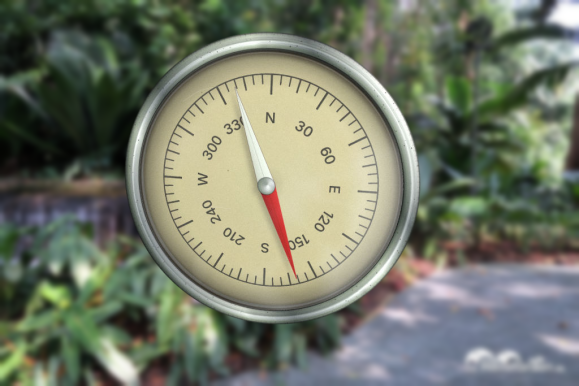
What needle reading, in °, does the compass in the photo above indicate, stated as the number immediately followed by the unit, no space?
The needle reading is 160°
